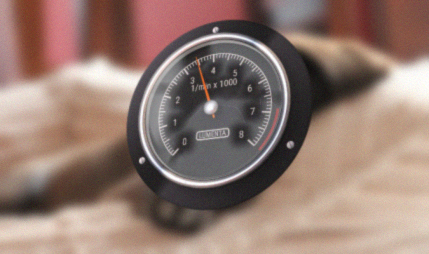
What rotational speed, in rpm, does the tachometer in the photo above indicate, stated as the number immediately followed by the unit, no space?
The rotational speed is 3500rpm
